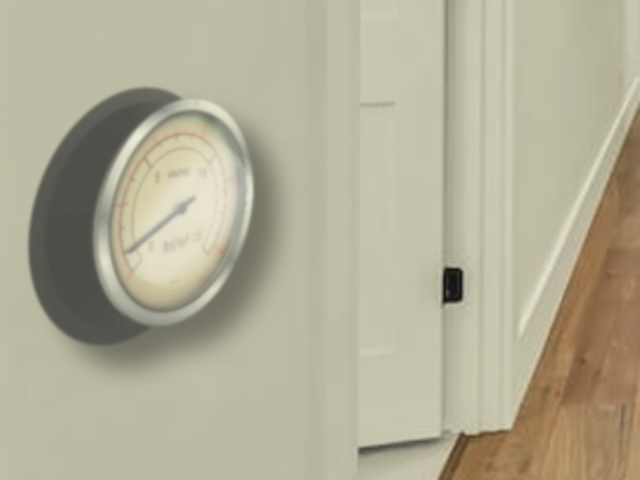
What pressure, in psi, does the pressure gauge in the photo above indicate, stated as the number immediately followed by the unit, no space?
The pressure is 1psi
